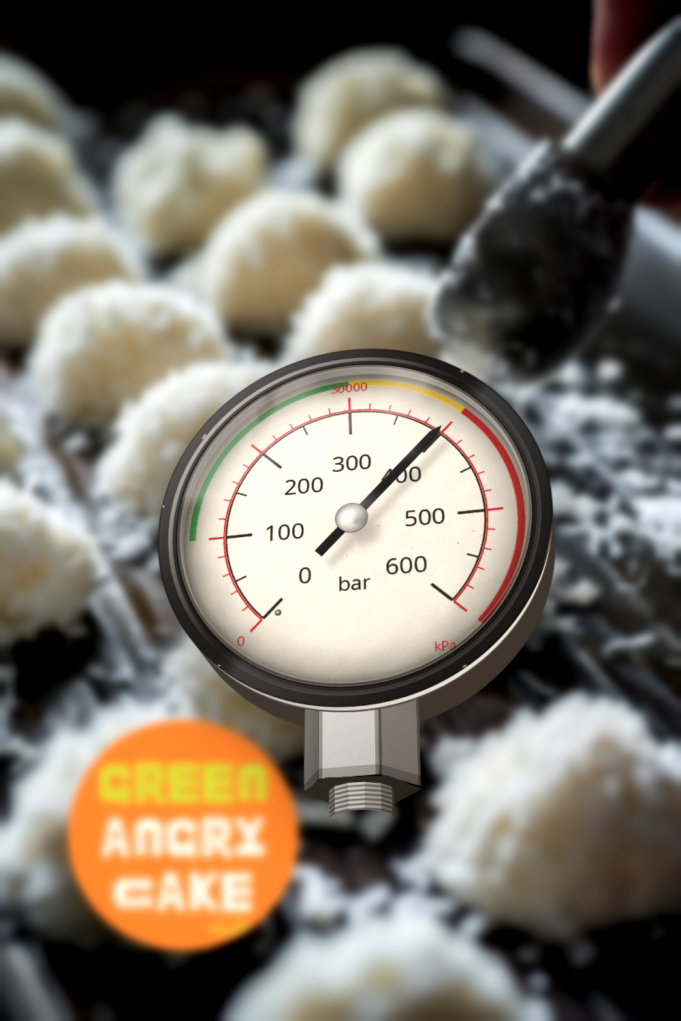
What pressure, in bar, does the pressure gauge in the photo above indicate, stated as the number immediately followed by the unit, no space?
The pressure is 400bar
